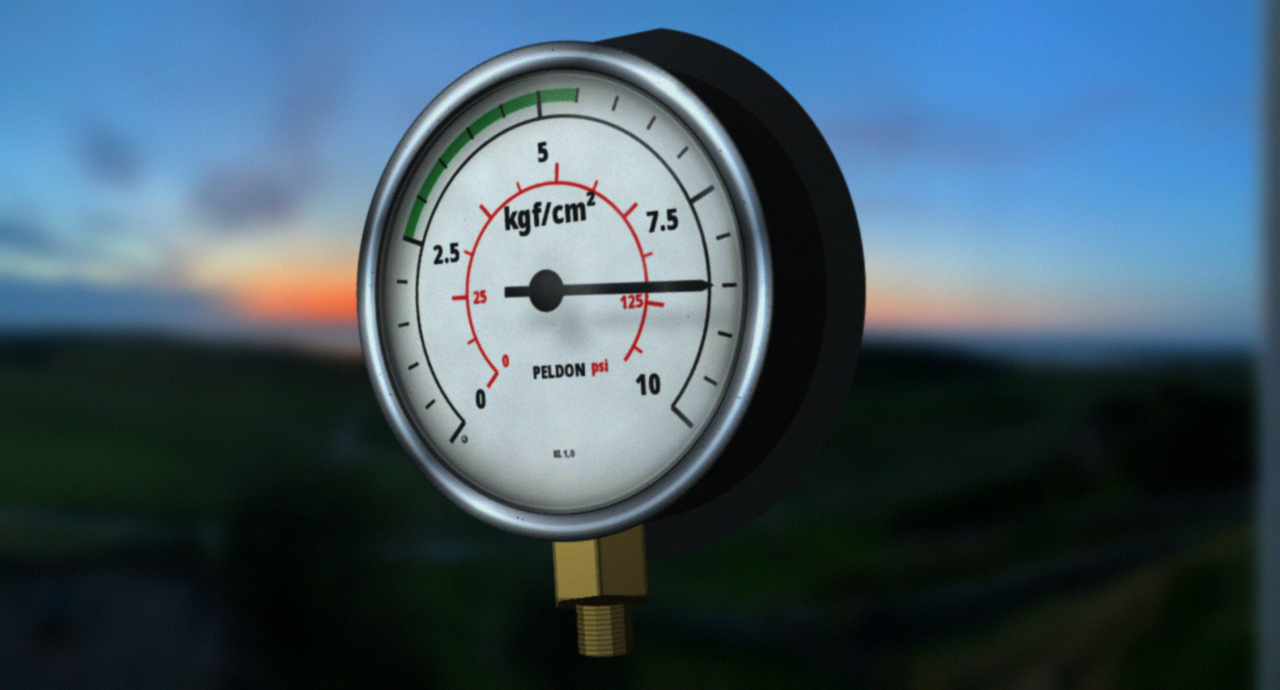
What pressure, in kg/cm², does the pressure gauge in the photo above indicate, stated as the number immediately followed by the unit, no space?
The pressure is 8.5kg/cm²
